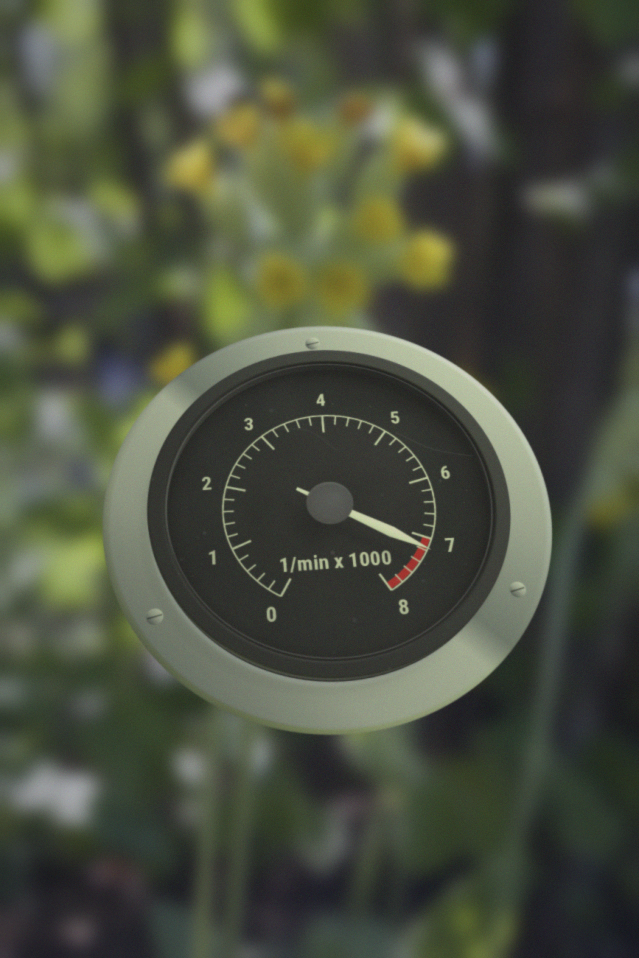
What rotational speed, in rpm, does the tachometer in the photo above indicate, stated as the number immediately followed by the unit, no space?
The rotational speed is 7200rpm
